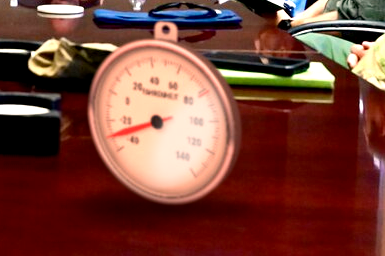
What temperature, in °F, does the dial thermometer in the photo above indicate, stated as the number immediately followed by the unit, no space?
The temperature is -30°F
